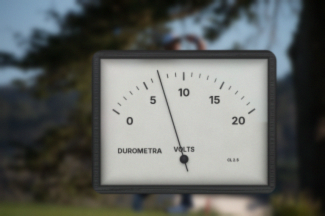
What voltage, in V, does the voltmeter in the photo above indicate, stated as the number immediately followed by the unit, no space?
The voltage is 7V
